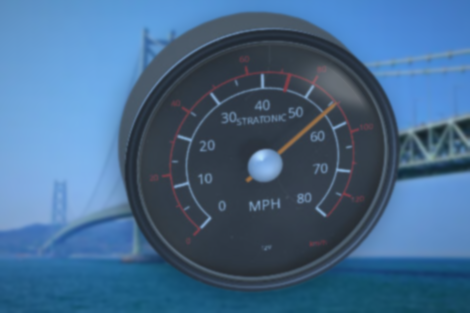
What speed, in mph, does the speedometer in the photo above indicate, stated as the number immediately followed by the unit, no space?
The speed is 55mph
